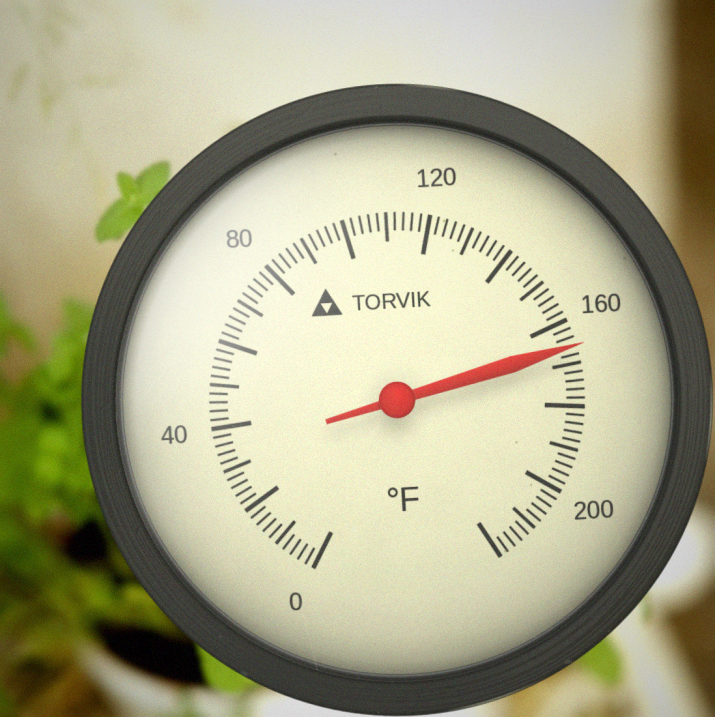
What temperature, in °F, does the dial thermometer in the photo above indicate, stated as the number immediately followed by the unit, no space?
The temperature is 166°F
